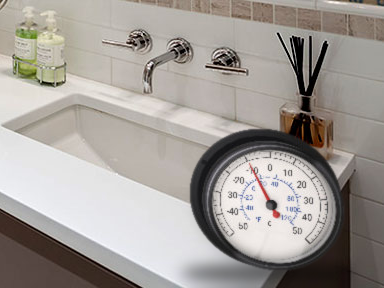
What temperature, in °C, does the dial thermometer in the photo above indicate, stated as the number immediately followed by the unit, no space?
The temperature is -10°C
